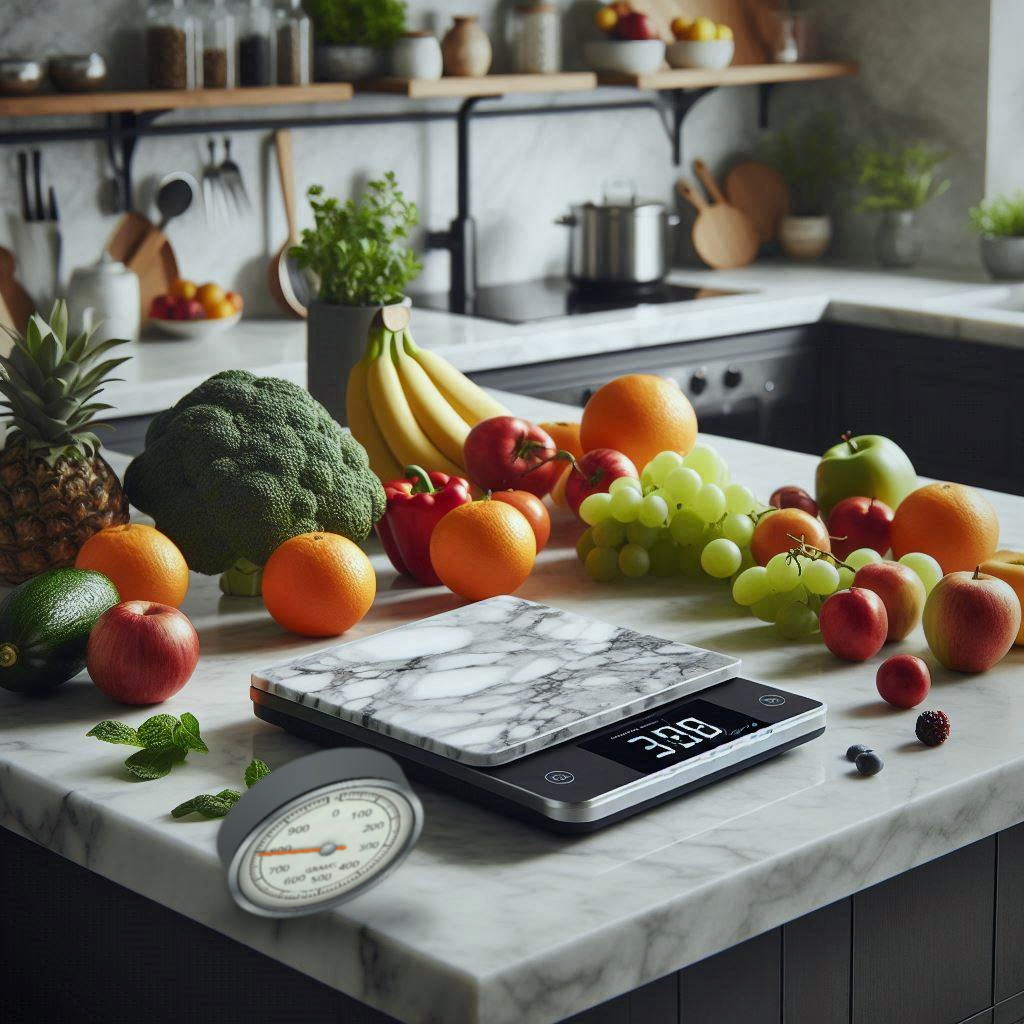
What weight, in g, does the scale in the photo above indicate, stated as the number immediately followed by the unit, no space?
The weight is 800g
